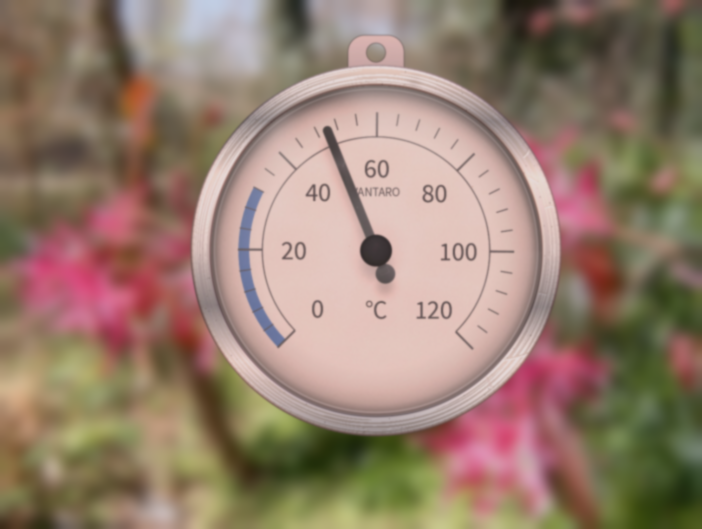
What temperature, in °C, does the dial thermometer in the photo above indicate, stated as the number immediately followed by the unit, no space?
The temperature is 50°C
